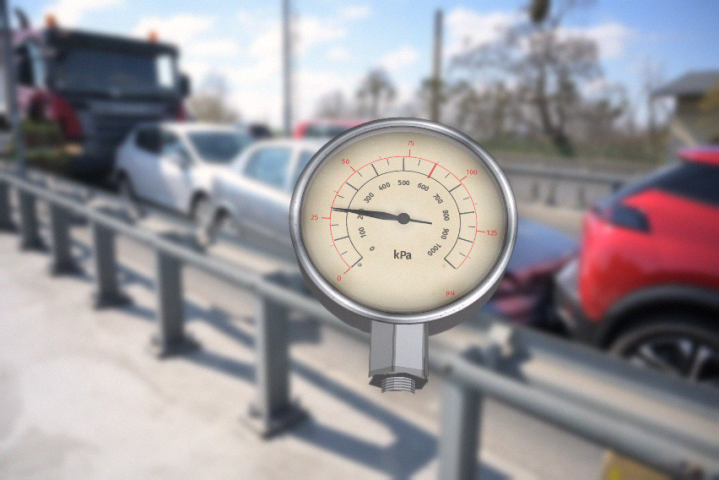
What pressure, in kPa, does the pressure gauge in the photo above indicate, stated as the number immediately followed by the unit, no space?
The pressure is 200kPa
